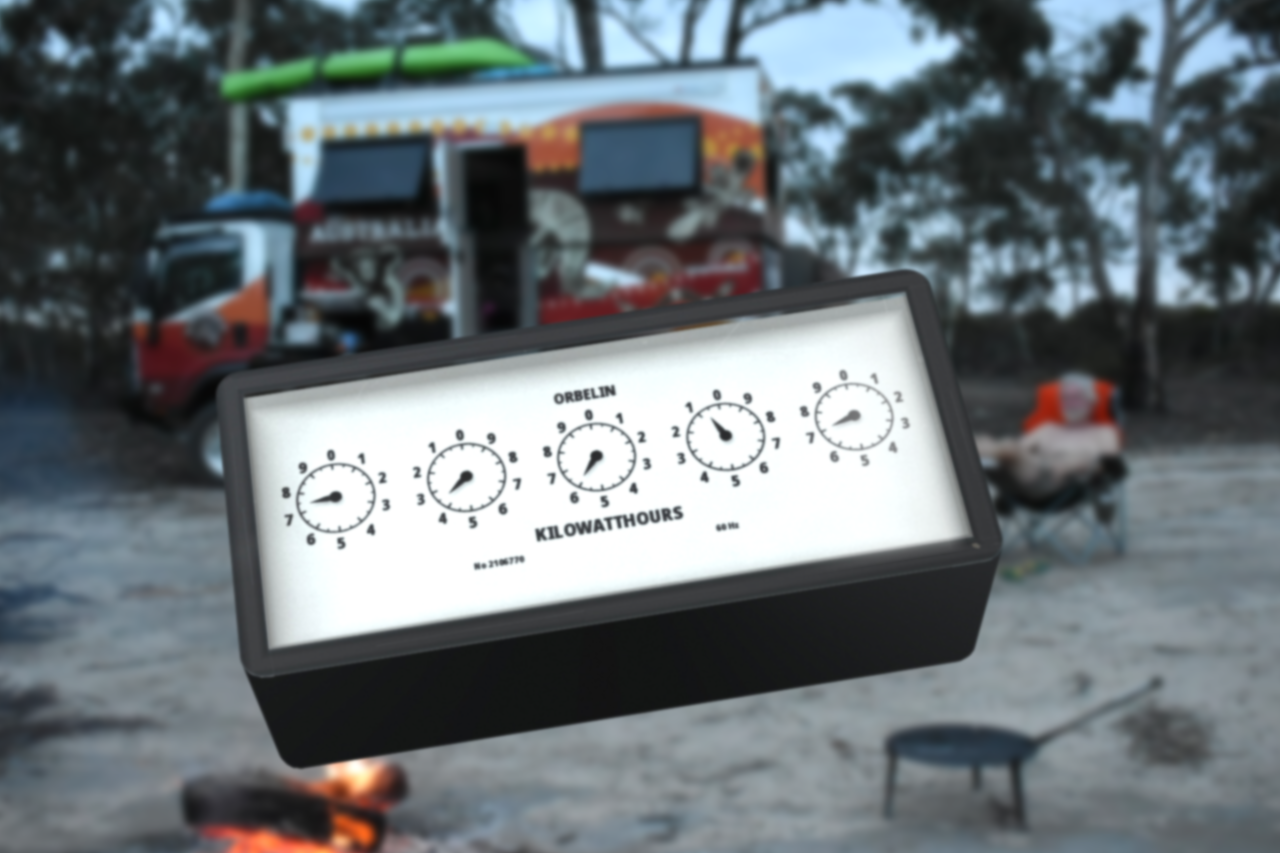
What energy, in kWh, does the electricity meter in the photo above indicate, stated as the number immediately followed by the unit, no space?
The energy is 73607kWh
